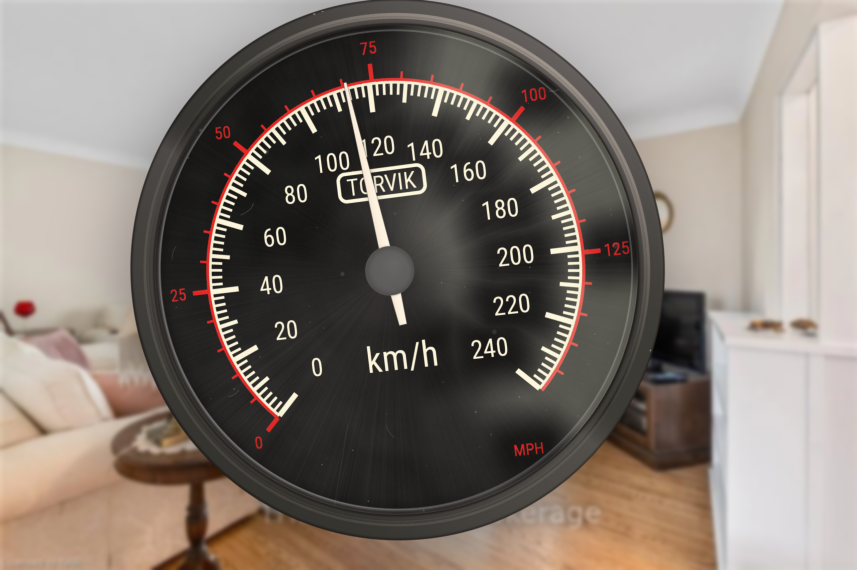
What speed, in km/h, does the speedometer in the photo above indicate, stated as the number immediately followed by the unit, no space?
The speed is 114km/h
